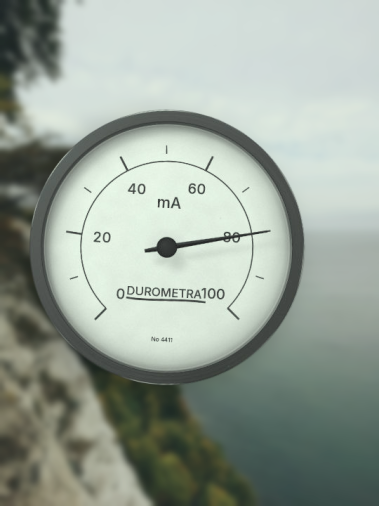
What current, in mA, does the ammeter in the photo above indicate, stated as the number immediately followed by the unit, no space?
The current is 80mA
